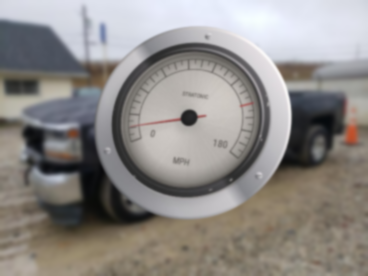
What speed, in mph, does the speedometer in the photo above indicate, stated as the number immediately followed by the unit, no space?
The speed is 10mph
